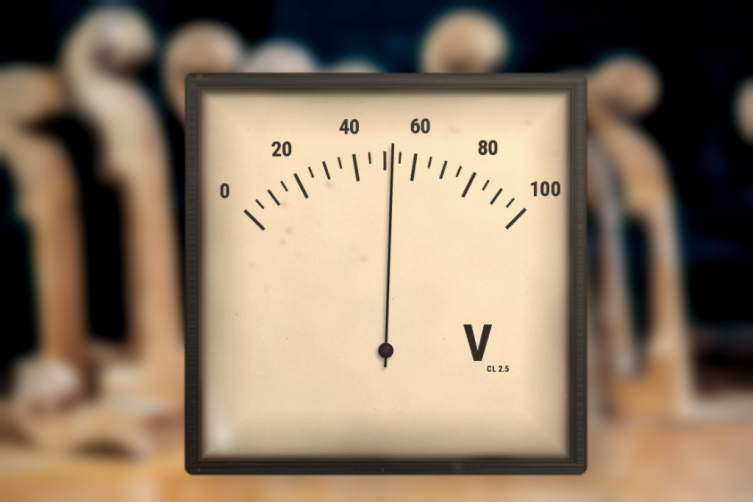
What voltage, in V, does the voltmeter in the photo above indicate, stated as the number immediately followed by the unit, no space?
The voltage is 52.5V
